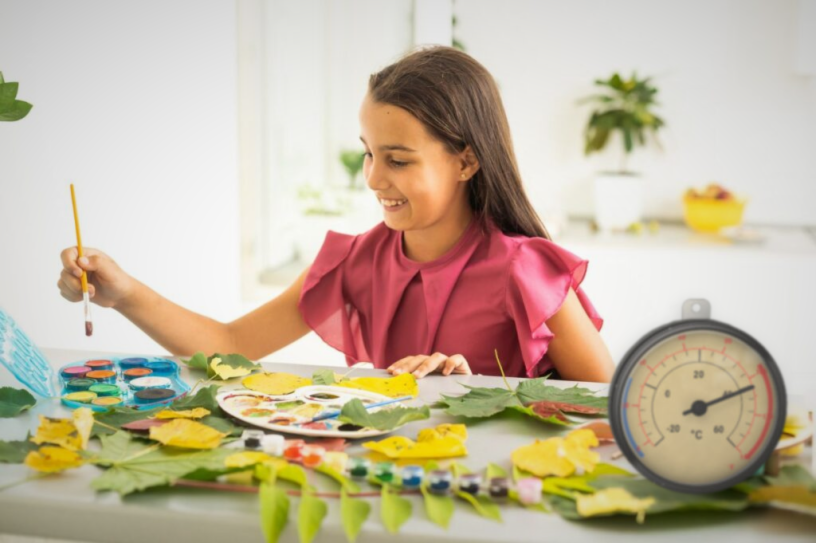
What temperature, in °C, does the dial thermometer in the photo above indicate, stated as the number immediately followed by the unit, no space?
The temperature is 40°C
